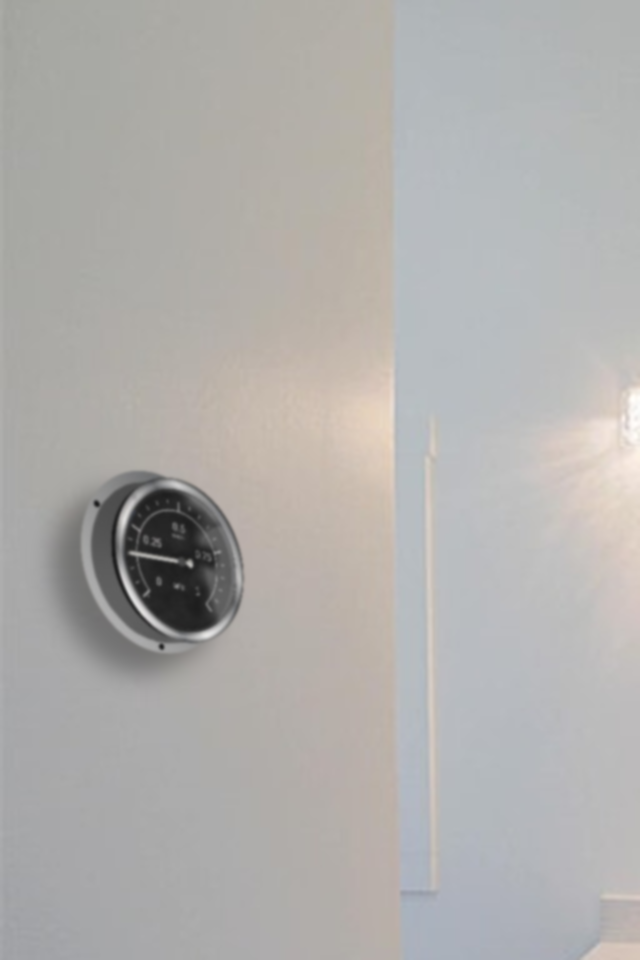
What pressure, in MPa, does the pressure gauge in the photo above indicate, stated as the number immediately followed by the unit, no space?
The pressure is 0.15MPa
